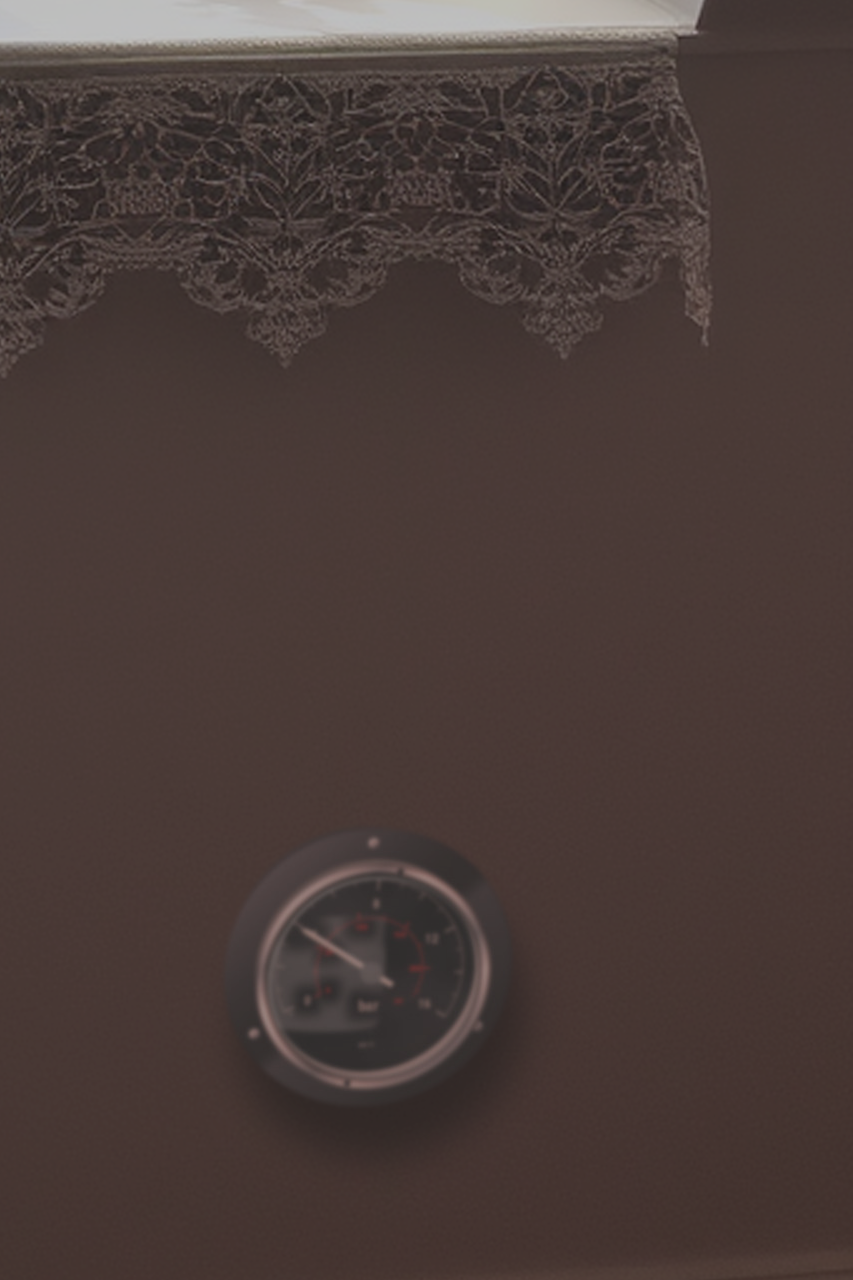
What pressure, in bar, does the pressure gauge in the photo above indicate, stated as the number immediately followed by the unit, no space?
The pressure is 4bar
